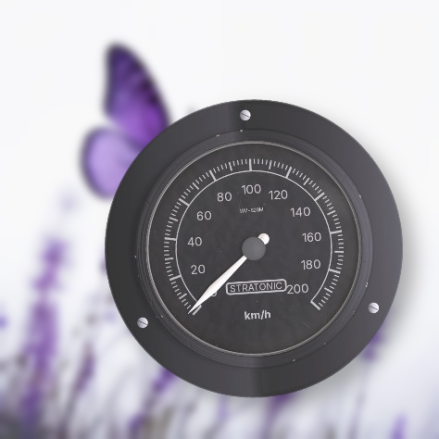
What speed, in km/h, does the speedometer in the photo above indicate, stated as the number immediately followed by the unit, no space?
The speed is 2km/h
